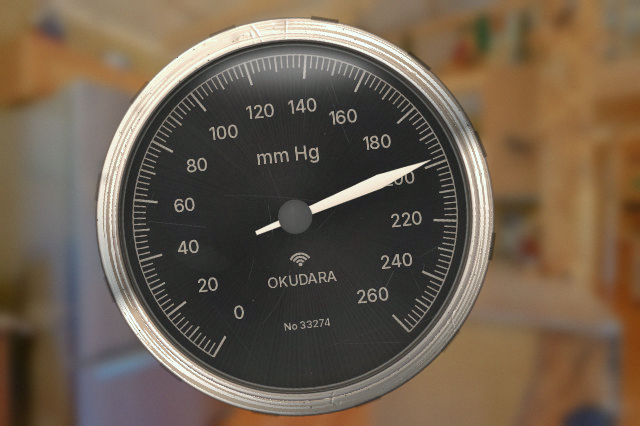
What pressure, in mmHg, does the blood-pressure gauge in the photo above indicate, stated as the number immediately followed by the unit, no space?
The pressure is 198mmHg
